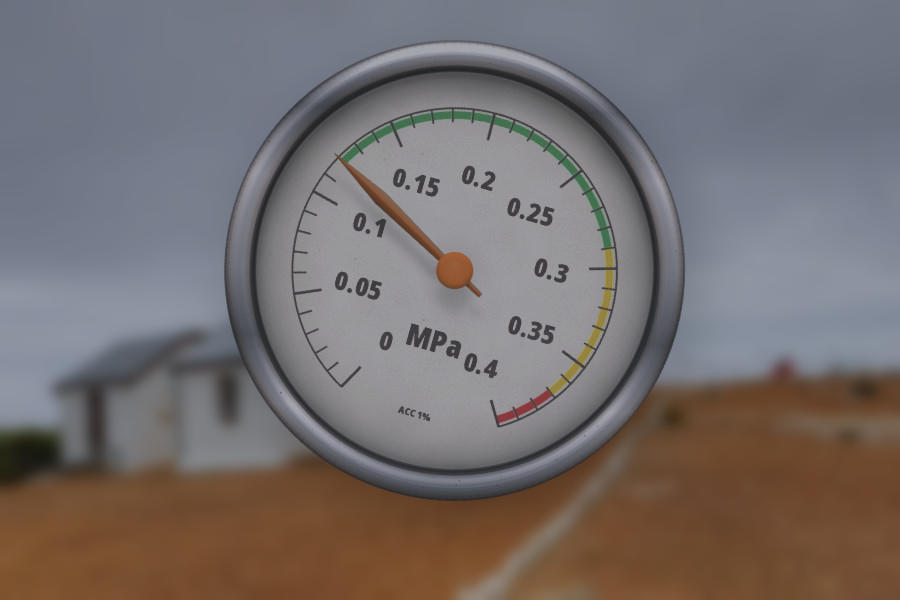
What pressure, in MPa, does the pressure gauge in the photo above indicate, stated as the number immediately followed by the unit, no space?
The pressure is 0.12MPa
